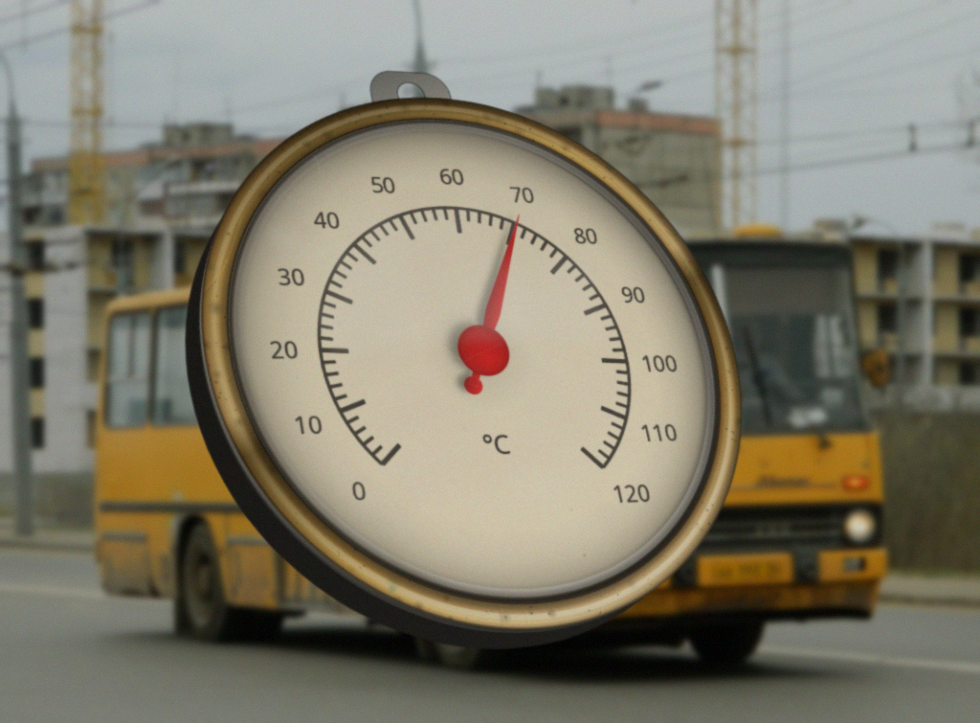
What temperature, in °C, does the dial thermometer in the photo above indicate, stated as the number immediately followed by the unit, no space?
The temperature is 70°C
